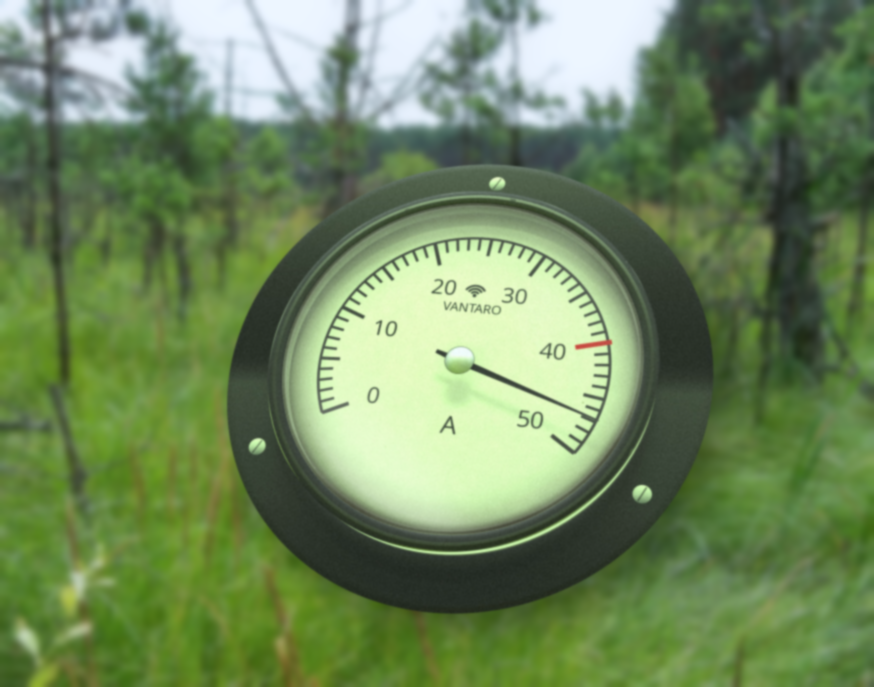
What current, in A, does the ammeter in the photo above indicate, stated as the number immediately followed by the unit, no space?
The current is 47A
